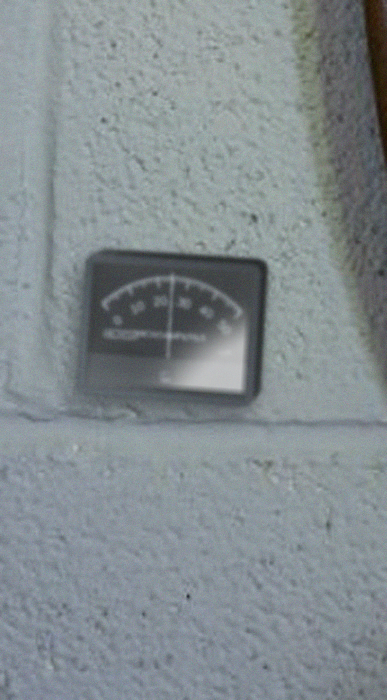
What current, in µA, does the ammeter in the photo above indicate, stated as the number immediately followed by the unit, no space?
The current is 25µA
